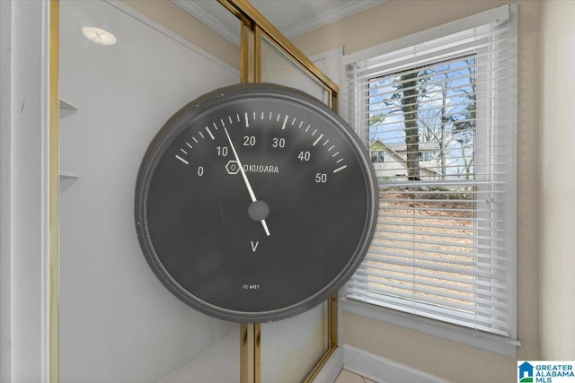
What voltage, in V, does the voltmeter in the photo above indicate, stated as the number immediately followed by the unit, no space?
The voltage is 14V
